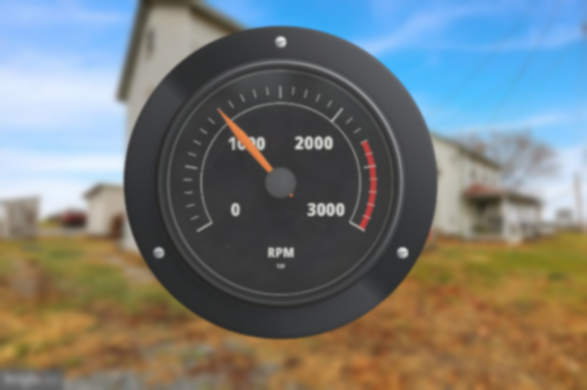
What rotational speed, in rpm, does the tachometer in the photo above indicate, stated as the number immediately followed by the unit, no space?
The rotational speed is 1000rpm
